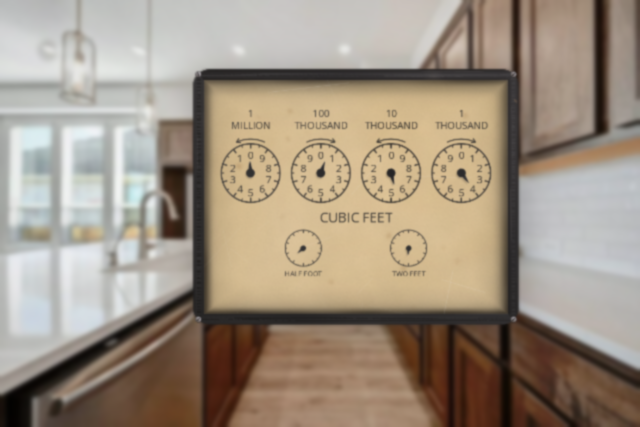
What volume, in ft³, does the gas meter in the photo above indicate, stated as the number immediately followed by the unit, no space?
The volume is 5400ft³
